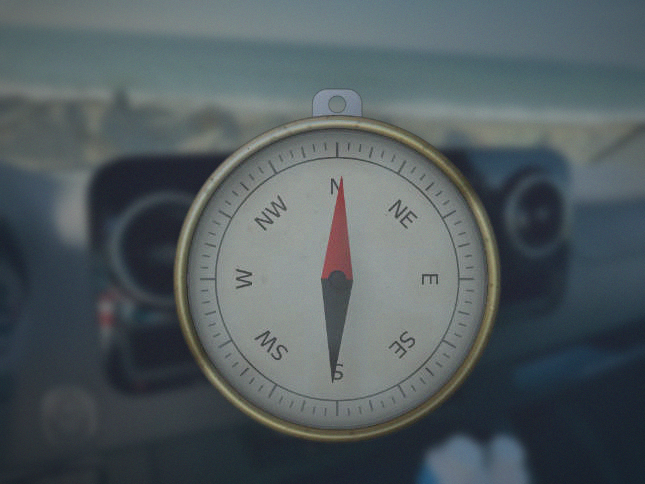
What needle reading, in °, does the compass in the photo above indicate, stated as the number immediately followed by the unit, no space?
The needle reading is 2.5°
